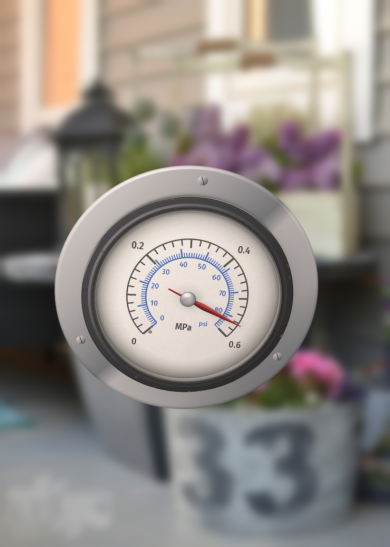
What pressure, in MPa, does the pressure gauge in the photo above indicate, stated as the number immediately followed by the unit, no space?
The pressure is 0.56MPa
